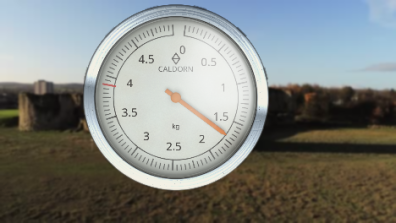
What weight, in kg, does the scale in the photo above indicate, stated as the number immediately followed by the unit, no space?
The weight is 1.7kg
